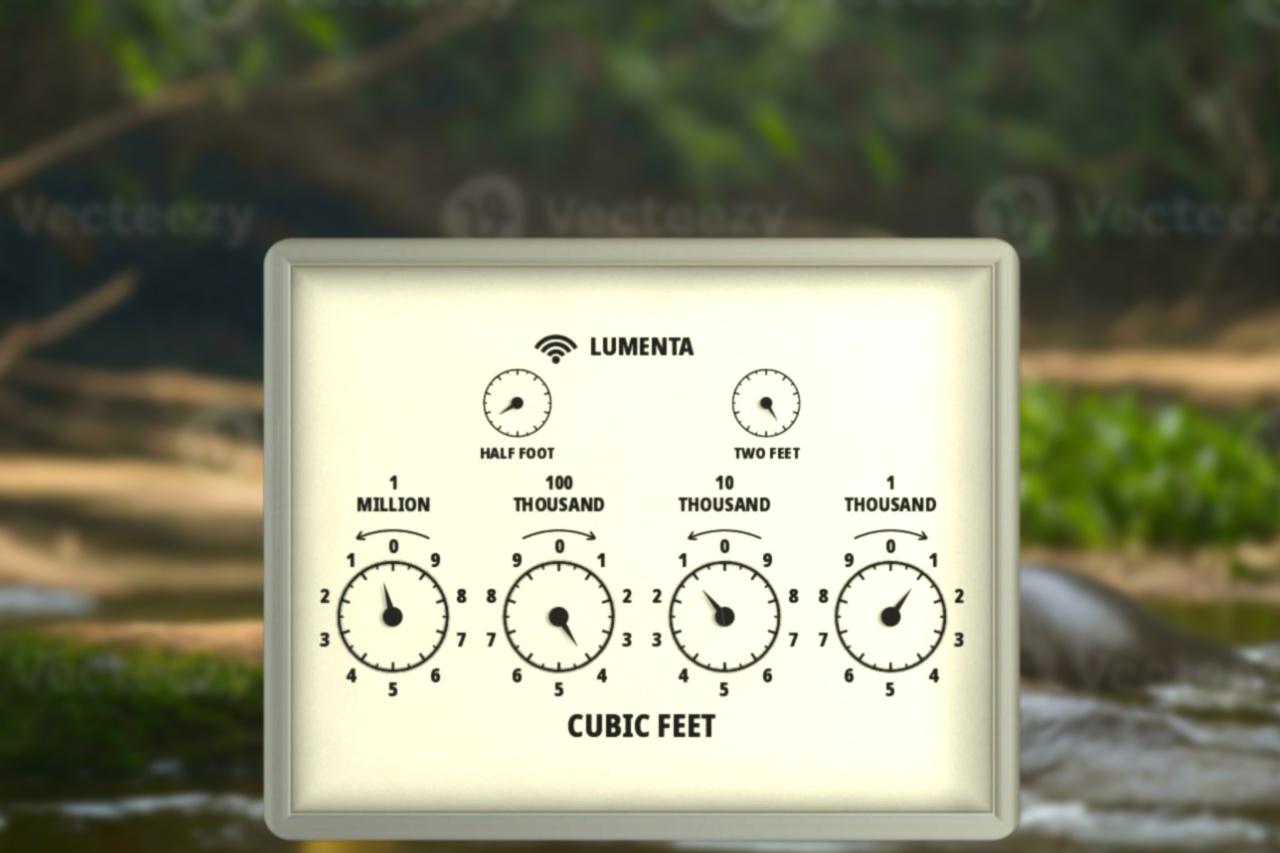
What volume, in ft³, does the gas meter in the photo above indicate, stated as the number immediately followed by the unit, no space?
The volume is 41100ft³
